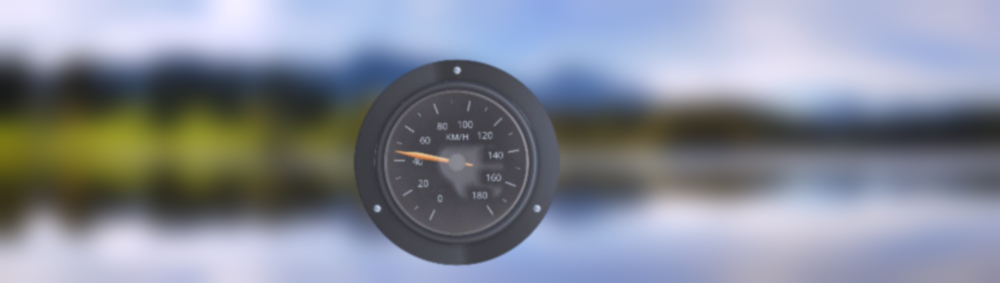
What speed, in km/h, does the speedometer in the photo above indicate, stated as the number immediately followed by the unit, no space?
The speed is 45km/h
